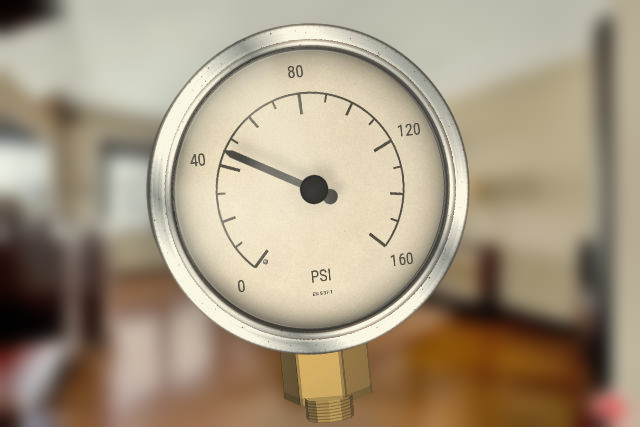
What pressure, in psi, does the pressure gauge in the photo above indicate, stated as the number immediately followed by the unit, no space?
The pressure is 45psi
